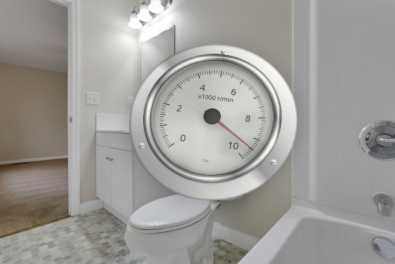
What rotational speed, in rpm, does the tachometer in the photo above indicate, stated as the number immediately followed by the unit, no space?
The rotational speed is 9500rpm
